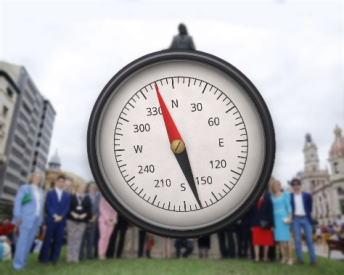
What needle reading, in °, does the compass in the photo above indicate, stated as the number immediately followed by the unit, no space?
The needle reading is 345°
